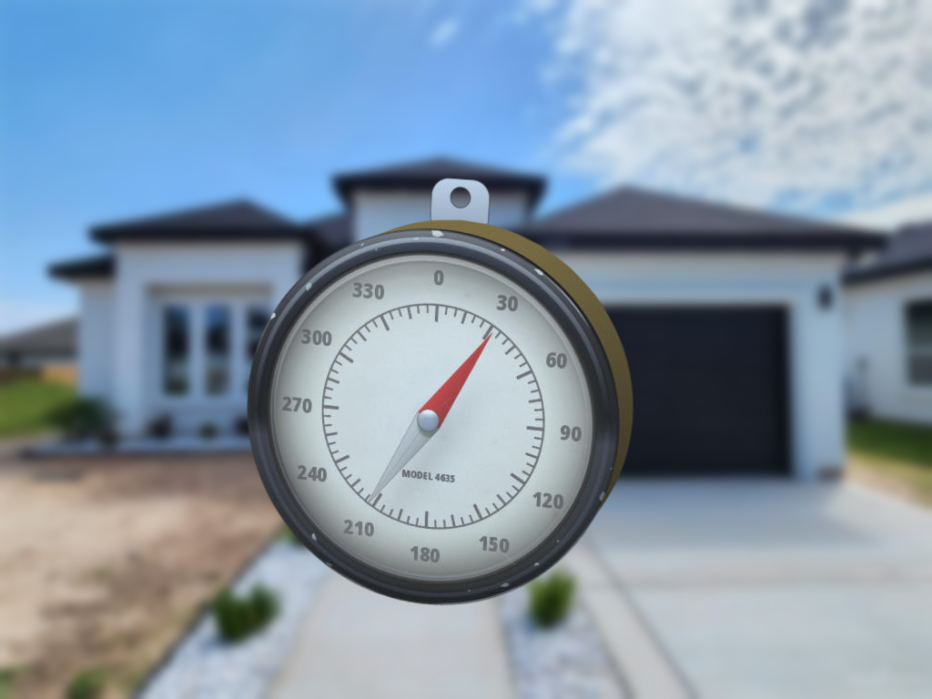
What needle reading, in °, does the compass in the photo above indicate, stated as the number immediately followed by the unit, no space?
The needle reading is 32.5°
